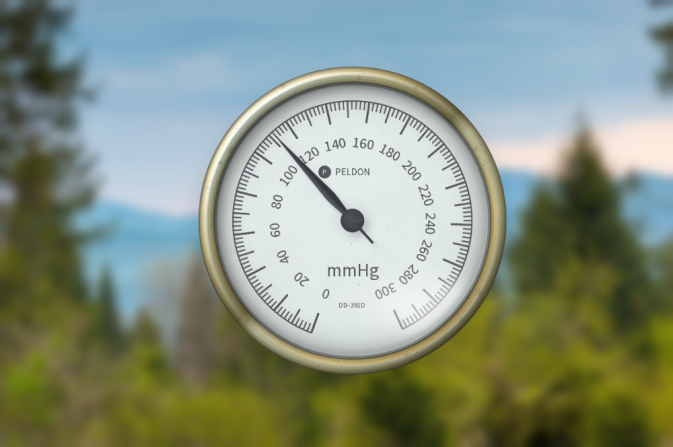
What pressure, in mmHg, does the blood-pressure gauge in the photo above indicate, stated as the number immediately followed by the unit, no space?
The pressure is 112mmHg
